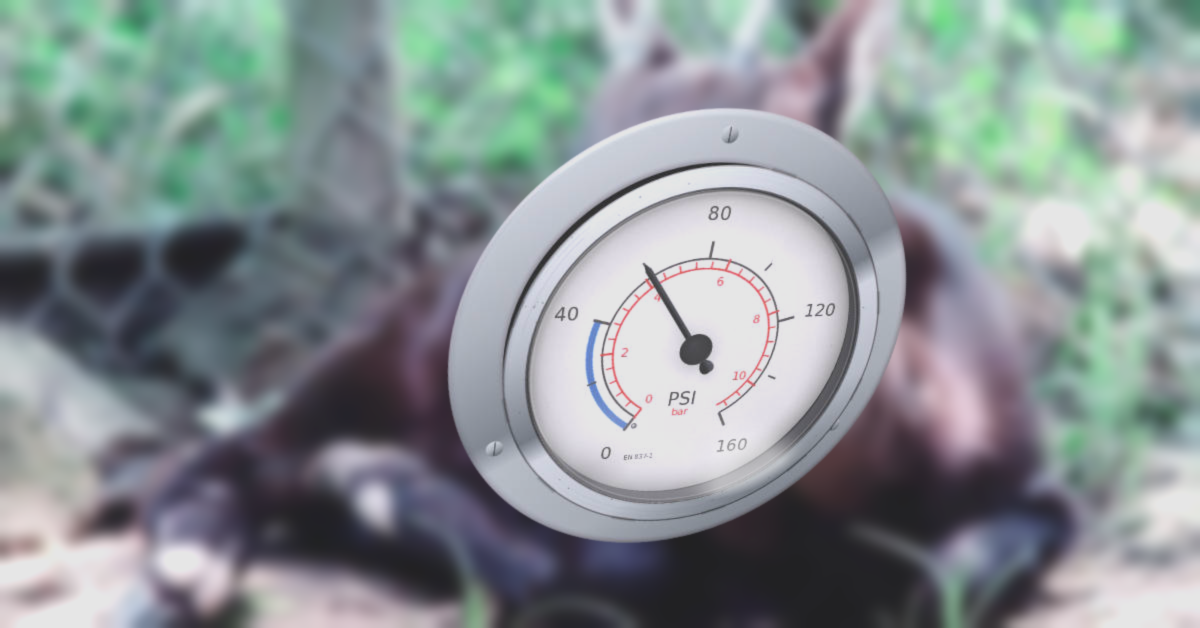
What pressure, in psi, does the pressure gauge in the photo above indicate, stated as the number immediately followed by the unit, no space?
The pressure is 60psi
